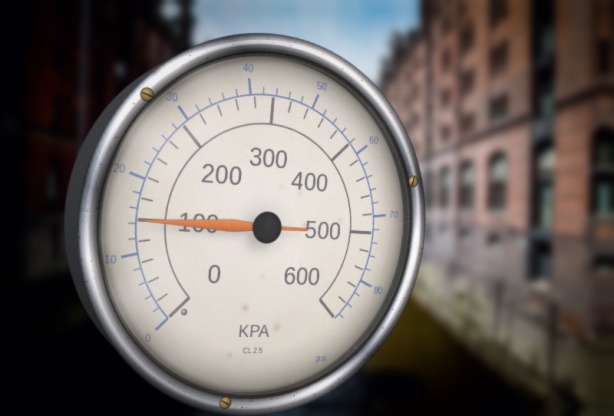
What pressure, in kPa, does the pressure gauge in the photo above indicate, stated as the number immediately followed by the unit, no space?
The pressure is 100kPa
